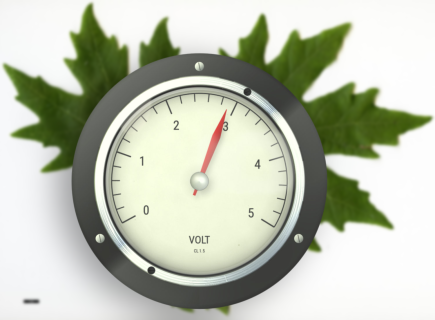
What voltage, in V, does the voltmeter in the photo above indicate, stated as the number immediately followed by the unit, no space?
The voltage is 2.9V
